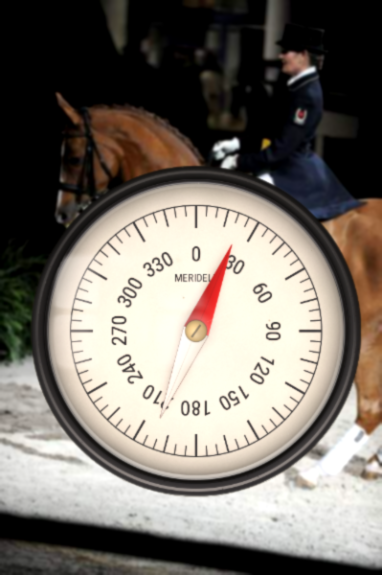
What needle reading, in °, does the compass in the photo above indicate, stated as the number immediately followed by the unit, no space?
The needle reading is 22.5°
